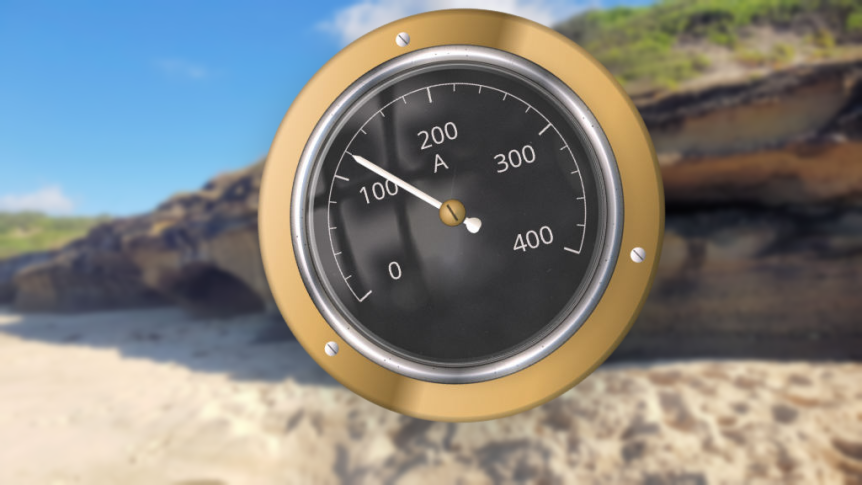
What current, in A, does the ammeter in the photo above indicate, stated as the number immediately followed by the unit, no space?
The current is 120A
